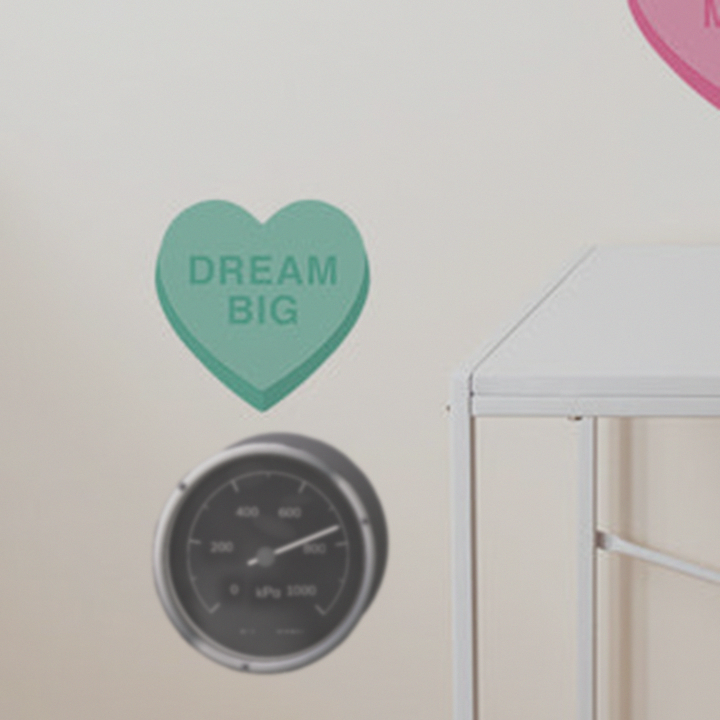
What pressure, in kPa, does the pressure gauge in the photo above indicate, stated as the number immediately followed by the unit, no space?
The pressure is 750kPa
